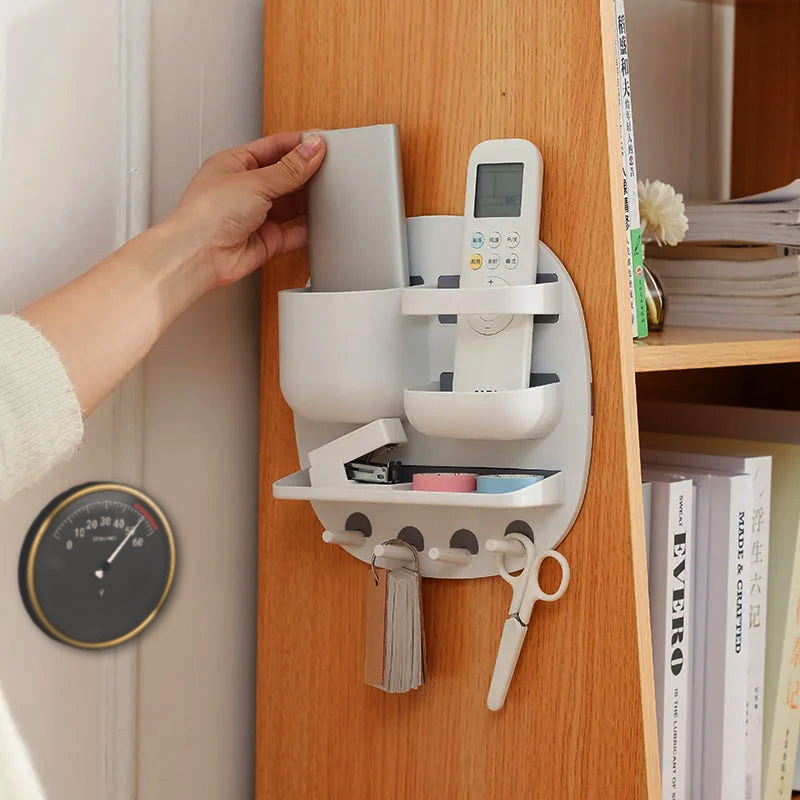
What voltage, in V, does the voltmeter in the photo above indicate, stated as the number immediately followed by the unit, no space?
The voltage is 50V
